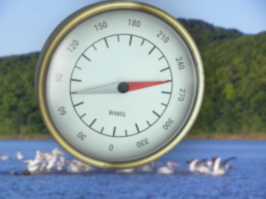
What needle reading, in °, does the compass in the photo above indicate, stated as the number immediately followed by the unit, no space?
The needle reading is 255°
